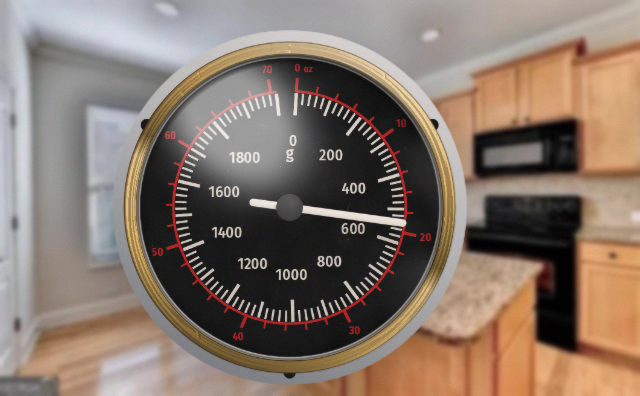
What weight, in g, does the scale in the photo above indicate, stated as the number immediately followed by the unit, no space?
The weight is 540g
